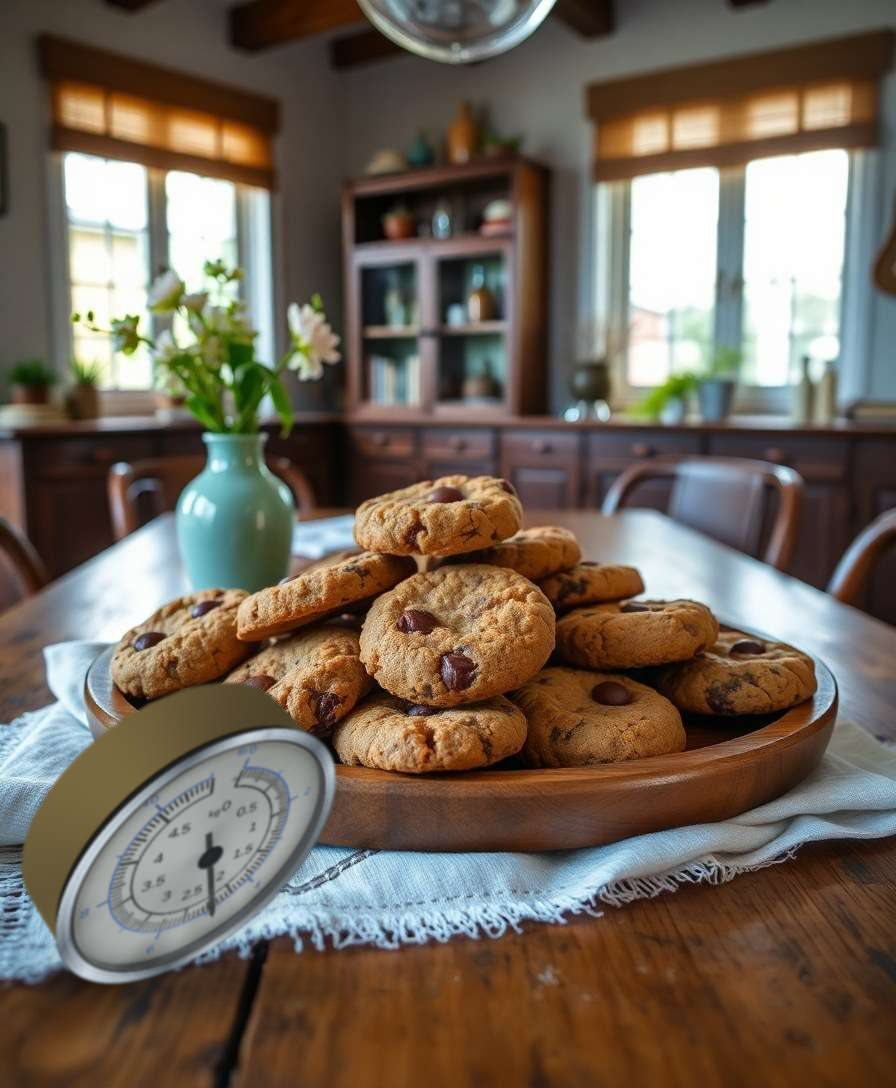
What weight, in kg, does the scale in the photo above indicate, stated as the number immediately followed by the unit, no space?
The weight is 2.25kg
